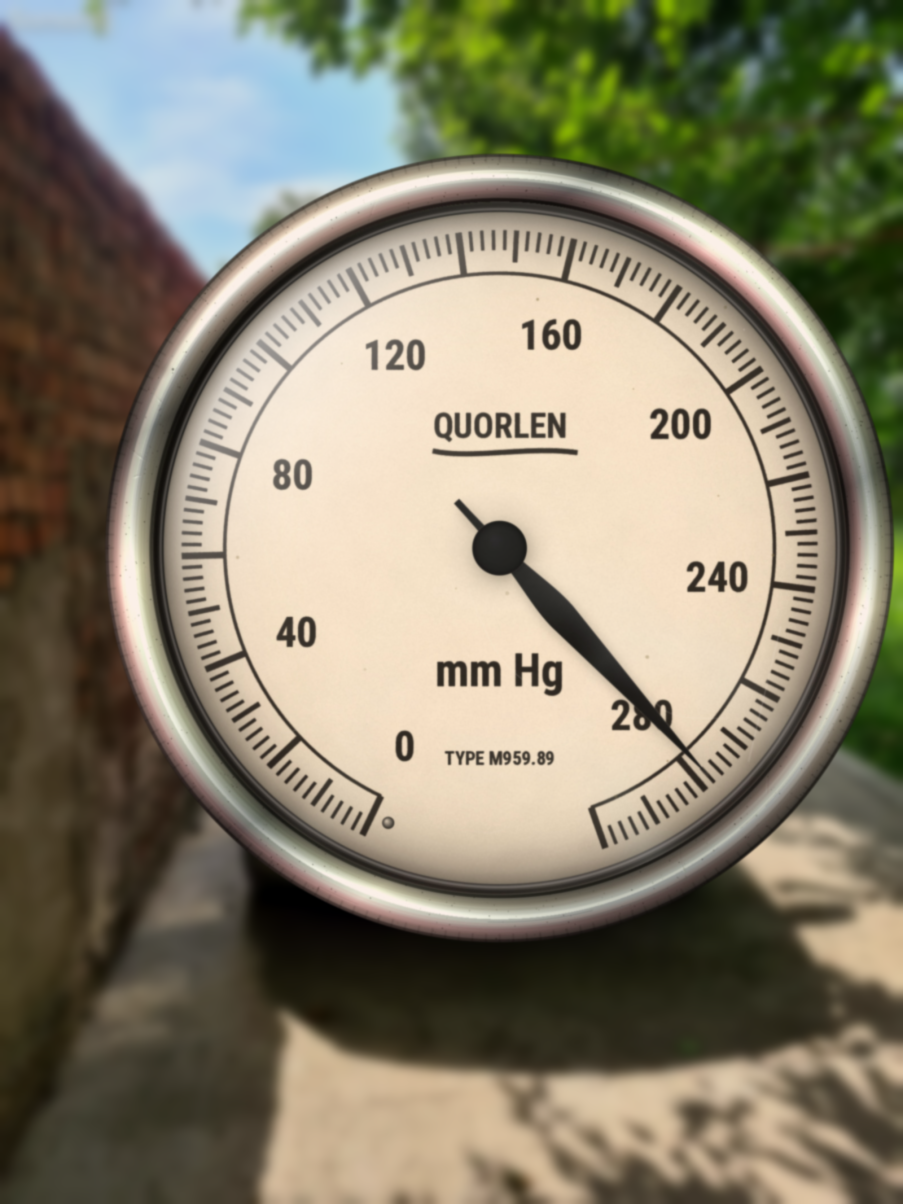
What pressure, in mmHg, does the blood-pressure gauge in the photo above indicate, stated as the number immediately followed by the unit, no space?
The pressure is 278mmHg
